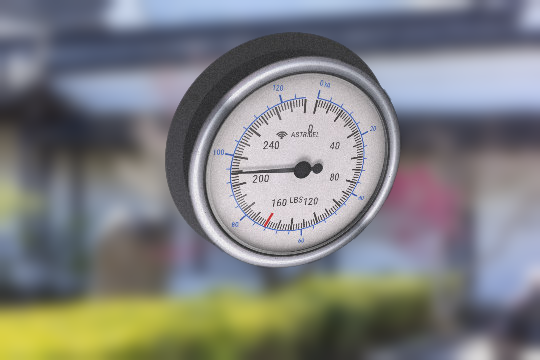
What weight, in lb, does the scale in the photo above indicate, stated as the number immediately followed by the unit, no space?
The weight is 210lb
